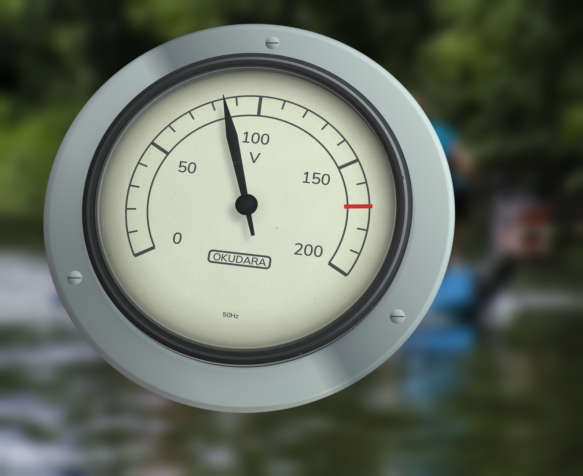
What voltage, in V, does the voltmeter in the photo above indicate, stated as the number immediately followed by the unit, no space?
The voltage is 85V
